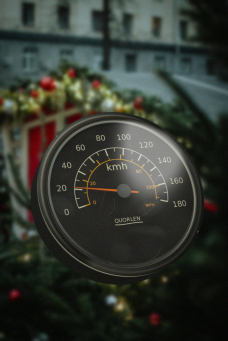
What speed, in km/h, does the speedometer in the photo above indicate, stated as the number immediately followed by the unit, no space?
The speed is 20km/h
